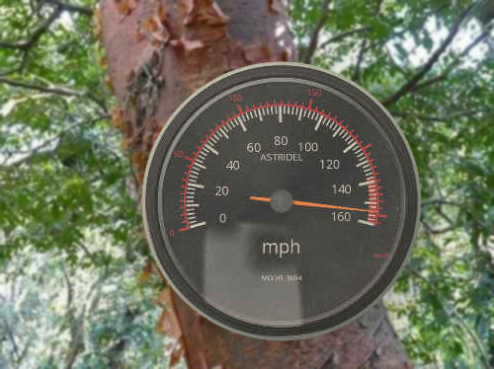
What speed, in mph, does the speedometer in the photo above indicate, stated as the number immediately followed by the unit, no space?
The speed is 154mph
